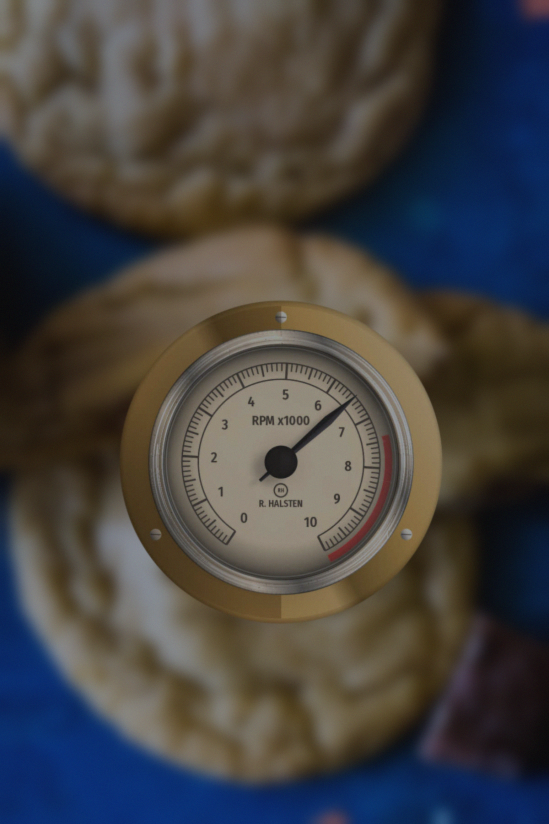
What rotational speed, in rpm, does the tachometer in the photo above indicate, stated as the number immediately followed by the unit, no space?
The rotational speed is 6500rpm
